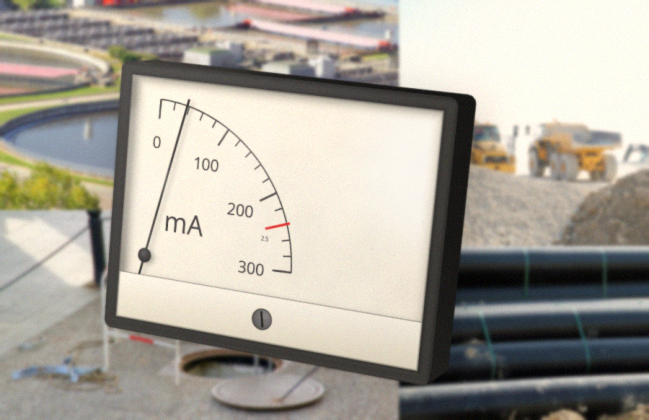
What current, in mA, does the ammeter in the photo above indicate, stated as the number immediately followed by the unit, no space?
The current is 40mA
